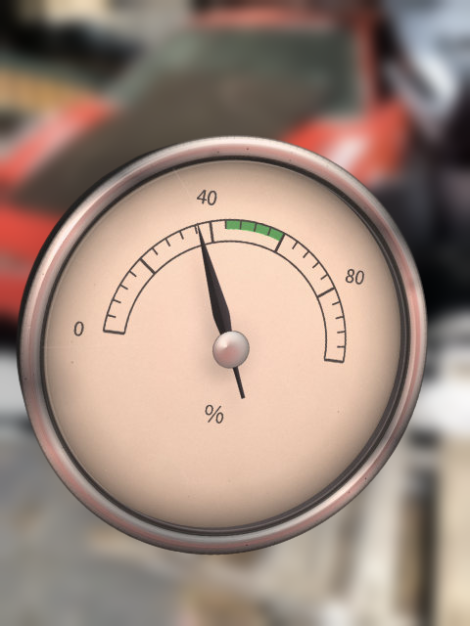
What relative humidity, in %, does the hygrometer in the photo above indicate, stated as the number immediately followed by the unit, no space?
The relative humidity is 36%
